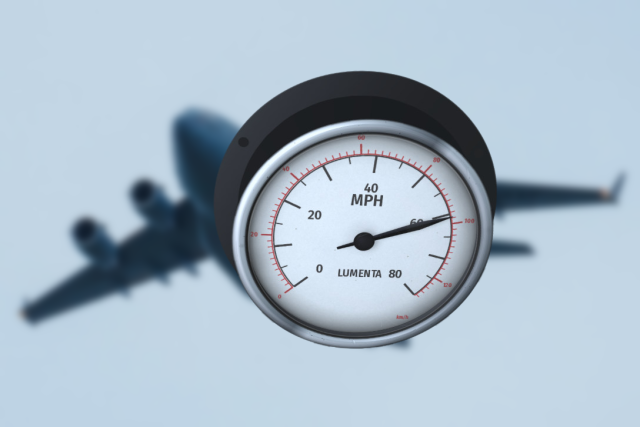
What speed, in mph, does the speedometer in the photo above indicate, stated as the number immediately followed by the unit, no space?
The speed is 60mph
